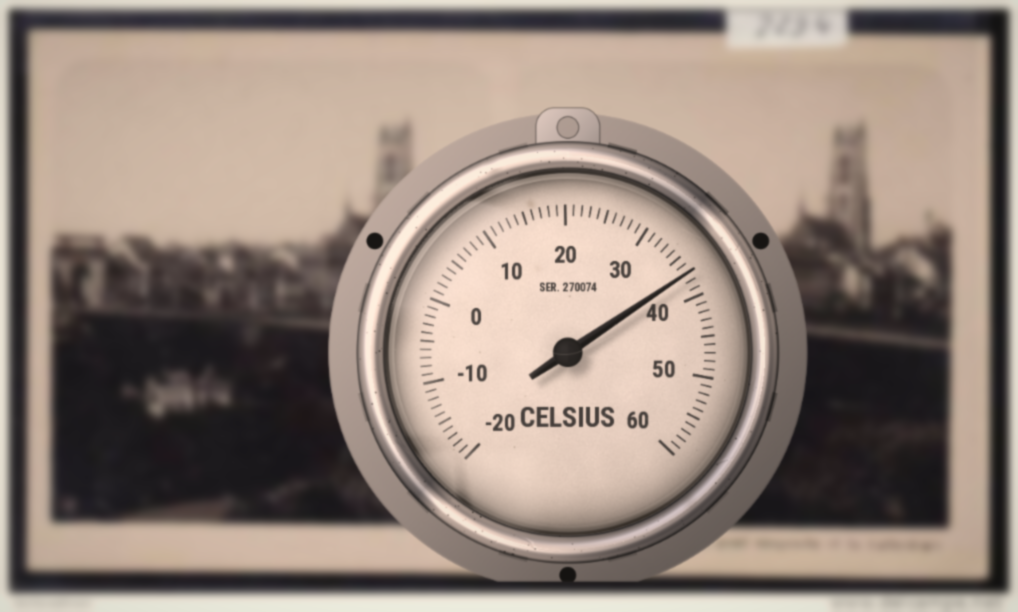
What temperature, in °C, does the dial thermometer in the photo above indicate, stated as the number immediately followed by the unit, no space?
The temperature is 37°C
